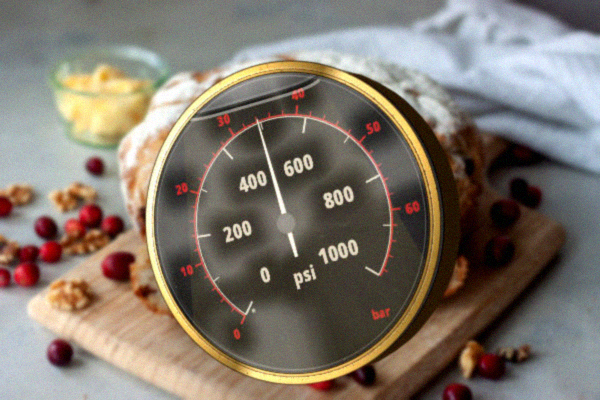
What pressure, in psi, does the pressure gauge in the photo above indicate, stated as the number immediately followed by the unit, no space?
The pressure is 500psi
